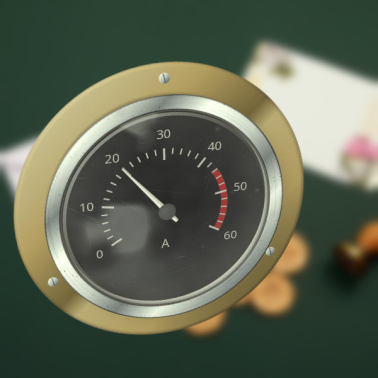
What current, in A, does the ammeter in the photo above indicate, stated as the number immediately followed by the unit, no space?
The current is 20A
